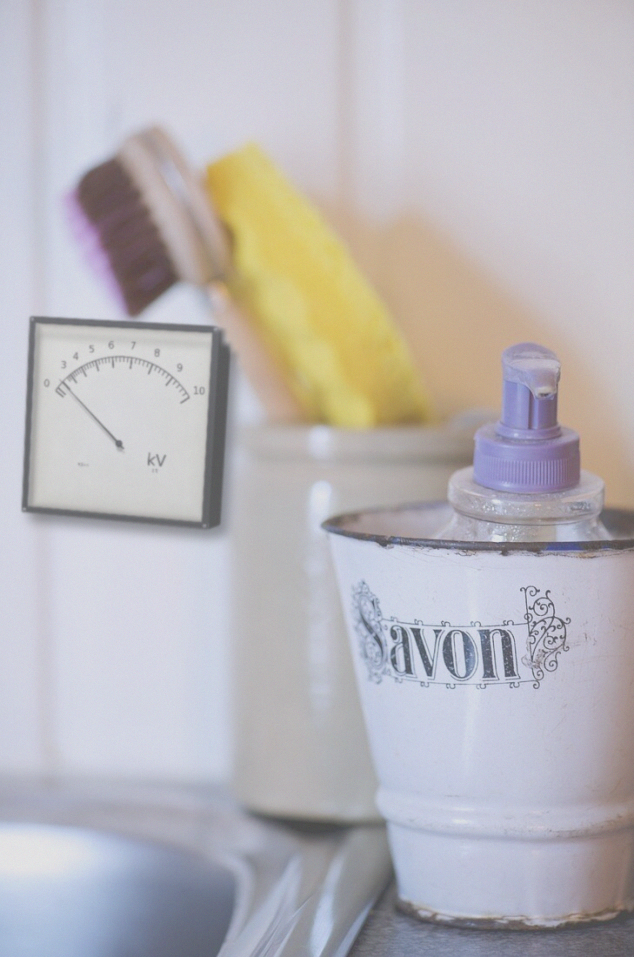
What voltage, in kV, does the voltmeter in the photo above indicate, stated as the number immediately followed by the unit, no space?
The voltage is 2kV
